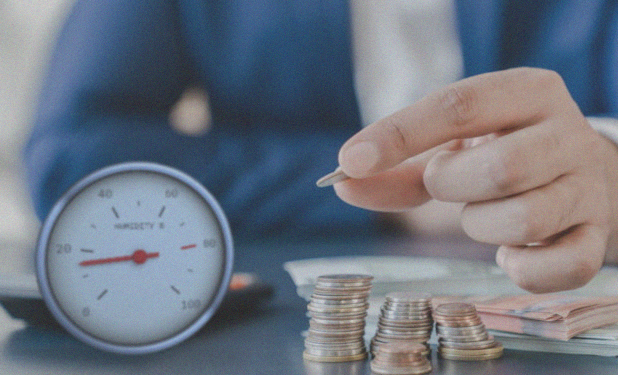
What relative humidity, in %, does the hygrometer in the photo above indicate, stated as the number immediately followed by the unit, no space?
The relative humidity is 15%
